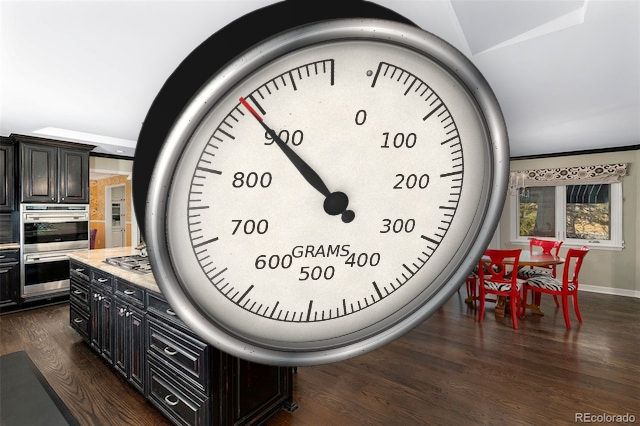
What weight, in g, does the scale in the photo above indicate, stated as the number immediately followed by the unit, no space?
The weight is 890g
